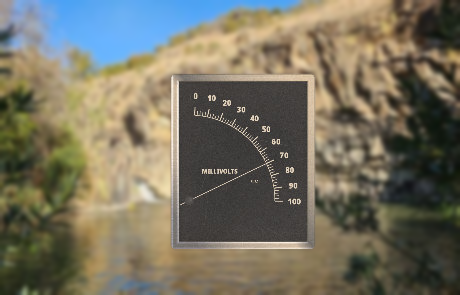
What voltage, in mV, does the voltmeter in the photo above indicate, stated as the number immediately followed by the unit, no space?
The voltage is 70mV
